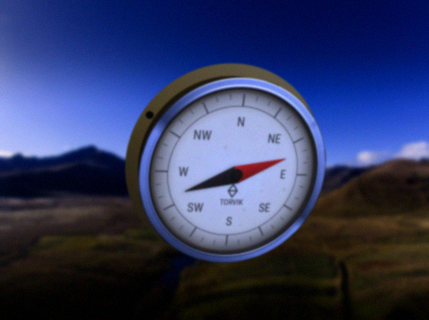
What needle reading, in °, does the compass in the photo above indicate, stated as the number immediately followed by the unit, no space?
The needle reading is 70°
